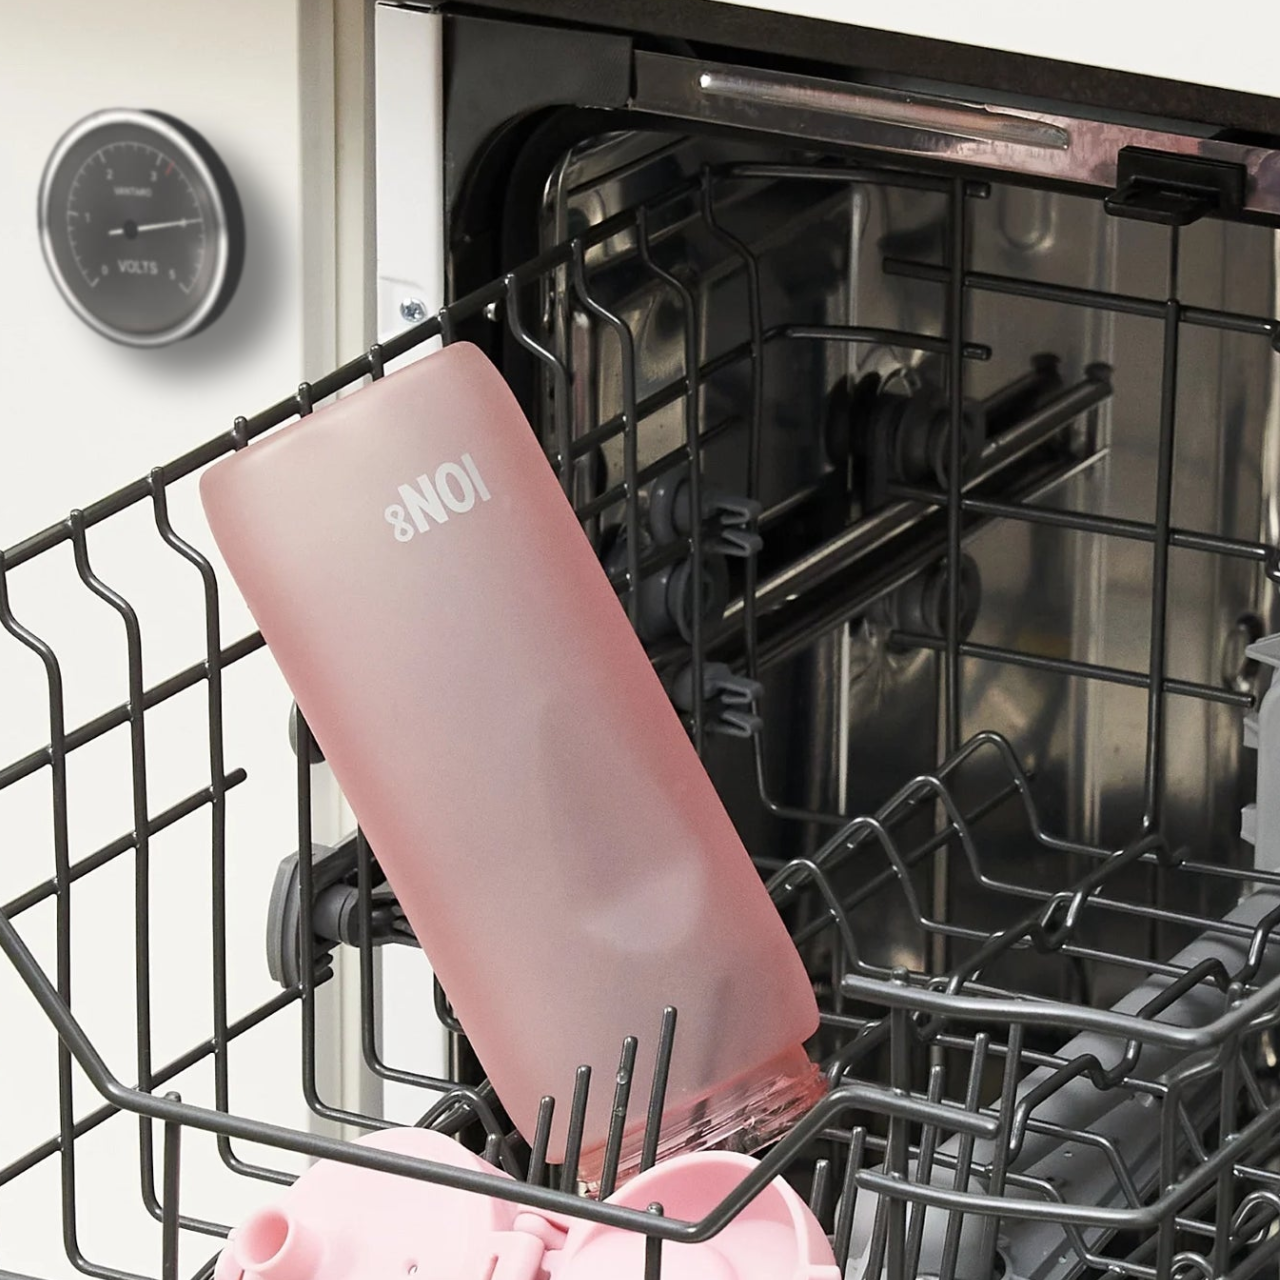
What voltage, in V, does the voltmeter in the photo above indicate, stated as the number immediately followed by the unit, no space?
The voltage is 4V
